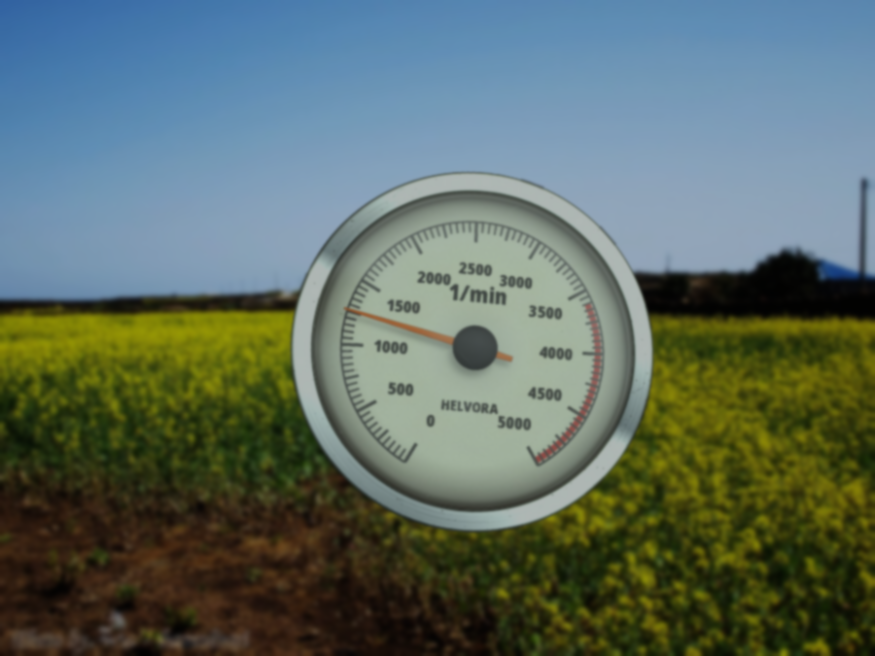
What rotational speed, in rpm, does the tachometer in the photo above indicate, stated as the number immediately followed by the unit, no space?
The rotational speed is 1250rpm
